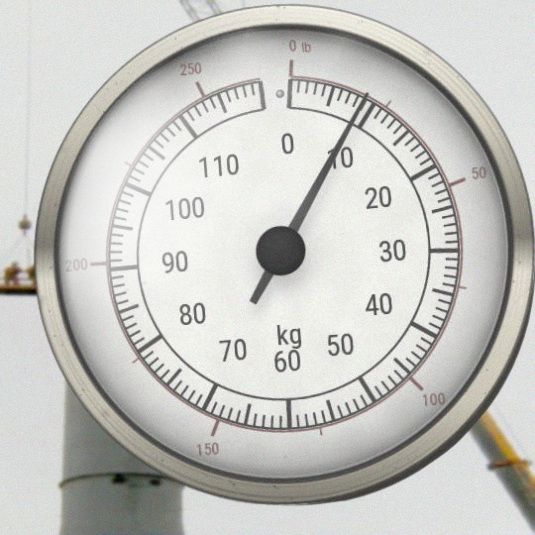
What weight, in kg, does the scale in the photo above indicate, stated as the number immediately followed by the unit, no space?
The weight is 9kg
